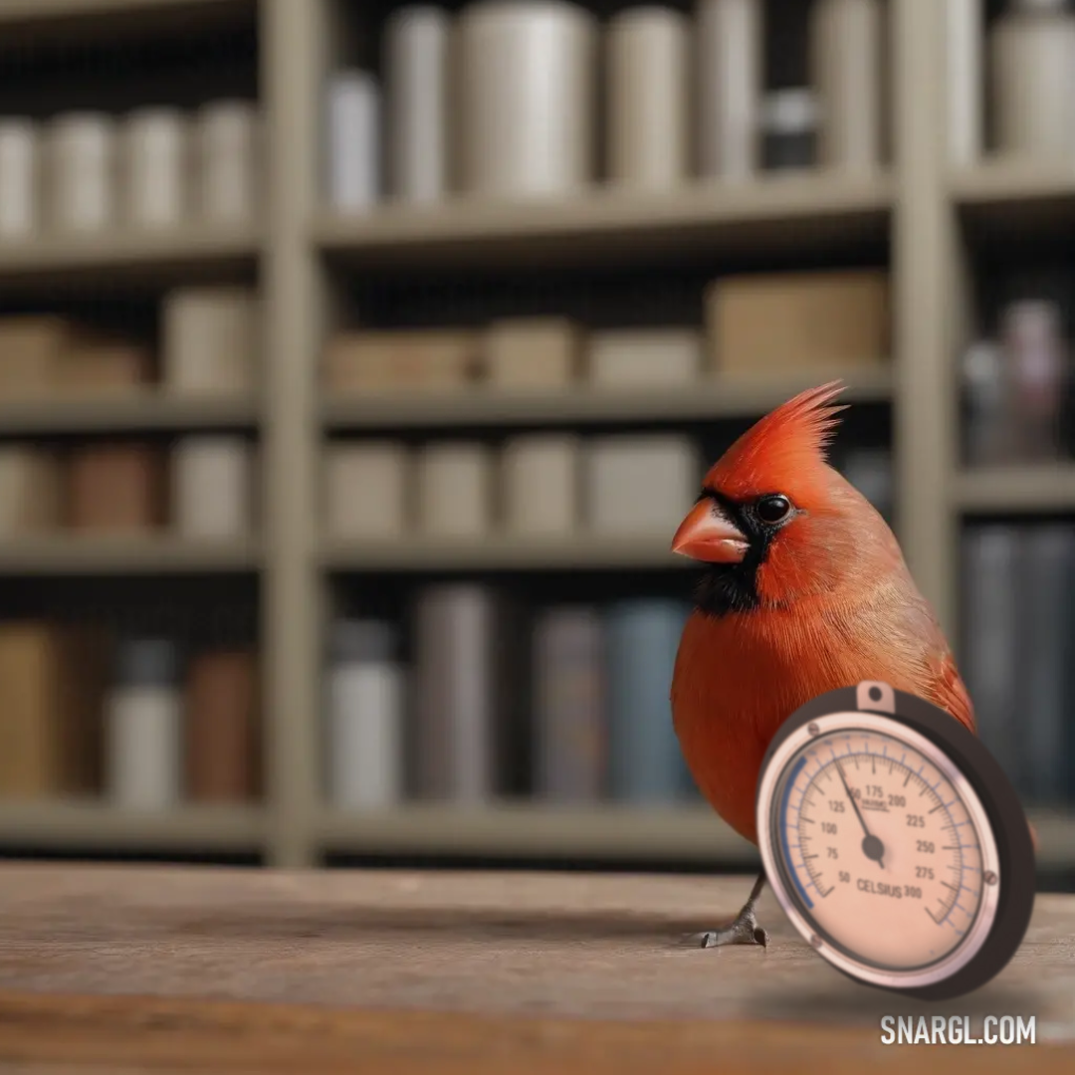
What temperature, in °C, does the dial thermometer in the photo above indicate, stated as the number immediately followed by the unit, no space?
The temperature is 150°C
